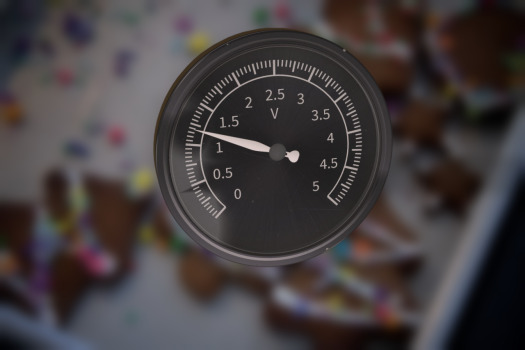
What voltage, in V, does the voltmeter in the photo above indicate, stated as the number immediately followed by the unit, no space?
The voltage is 1.2V
